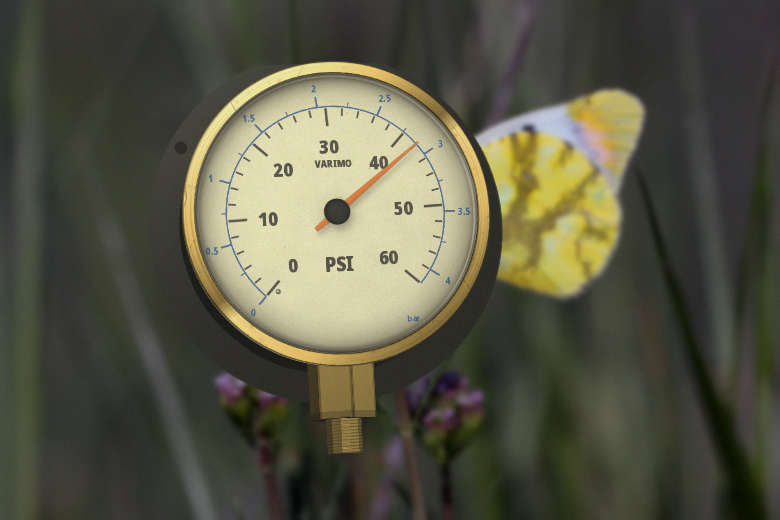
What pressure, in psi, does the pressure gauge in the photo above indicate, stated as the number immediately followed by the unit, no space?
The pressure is 42psi
